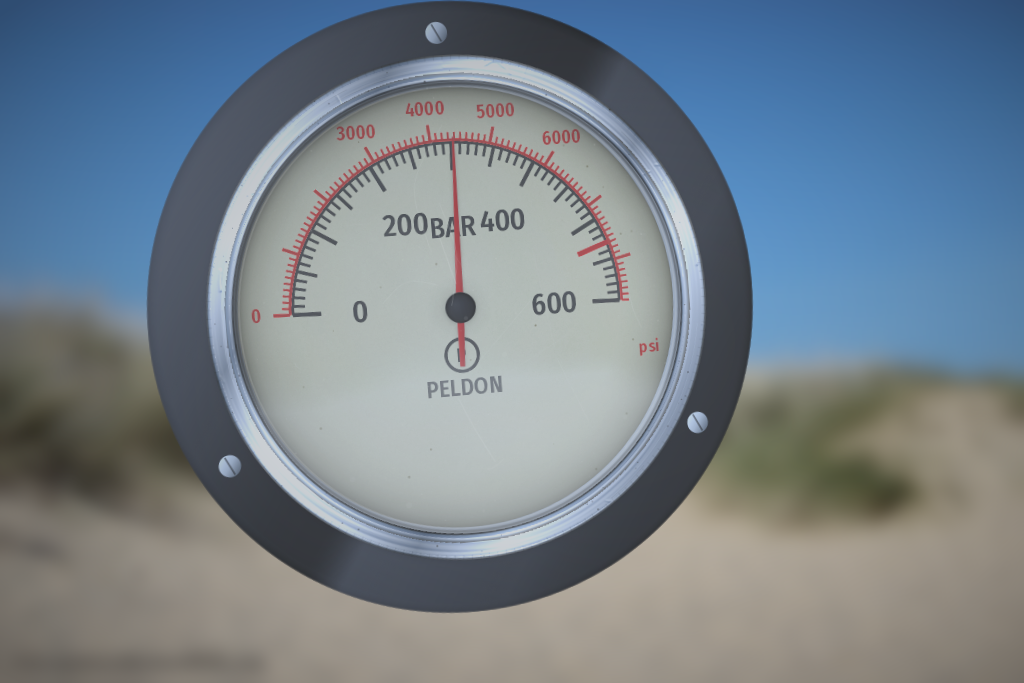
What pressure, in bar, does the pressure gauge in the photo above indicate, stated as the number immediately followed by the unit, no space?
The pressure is 300bar
